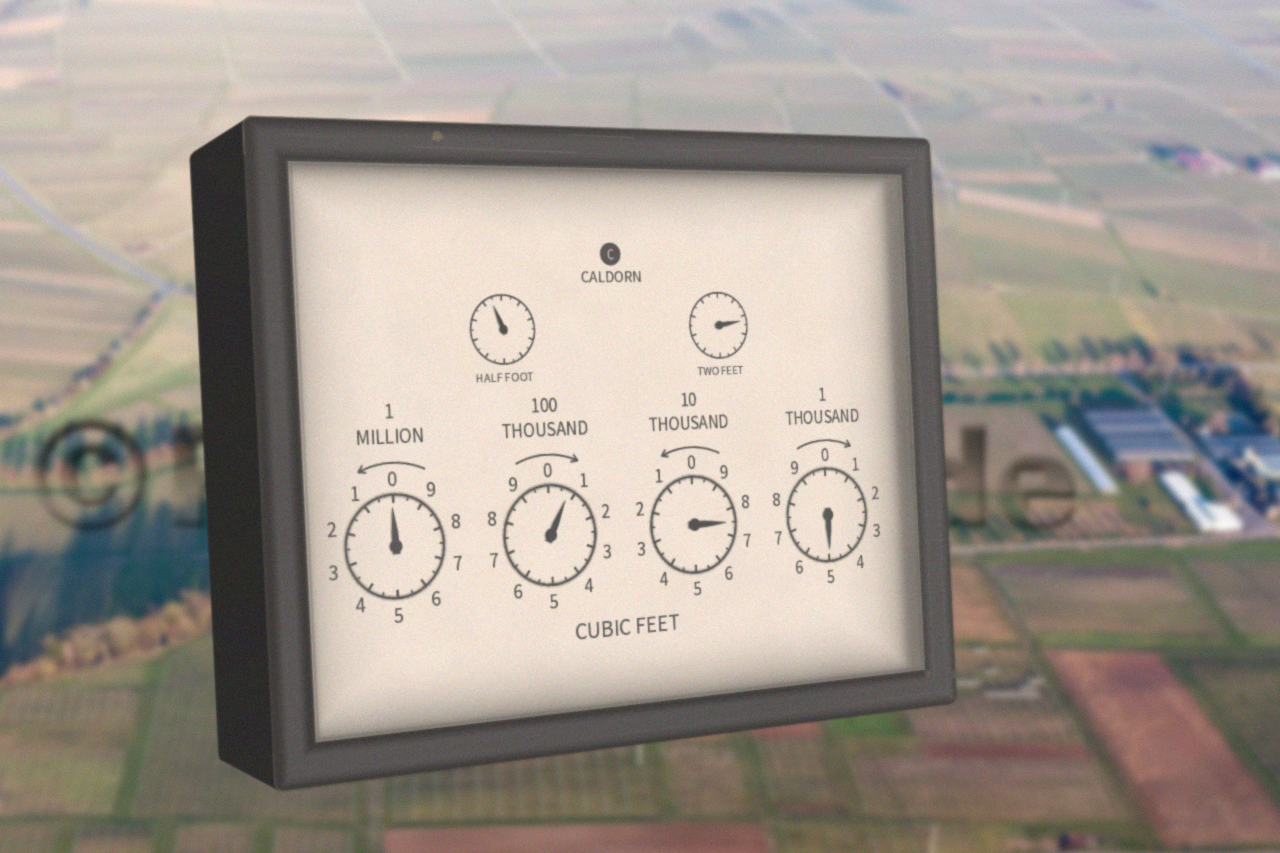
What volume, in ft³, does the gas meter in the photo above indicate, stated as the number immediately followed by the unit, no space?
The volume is 7500ft³
